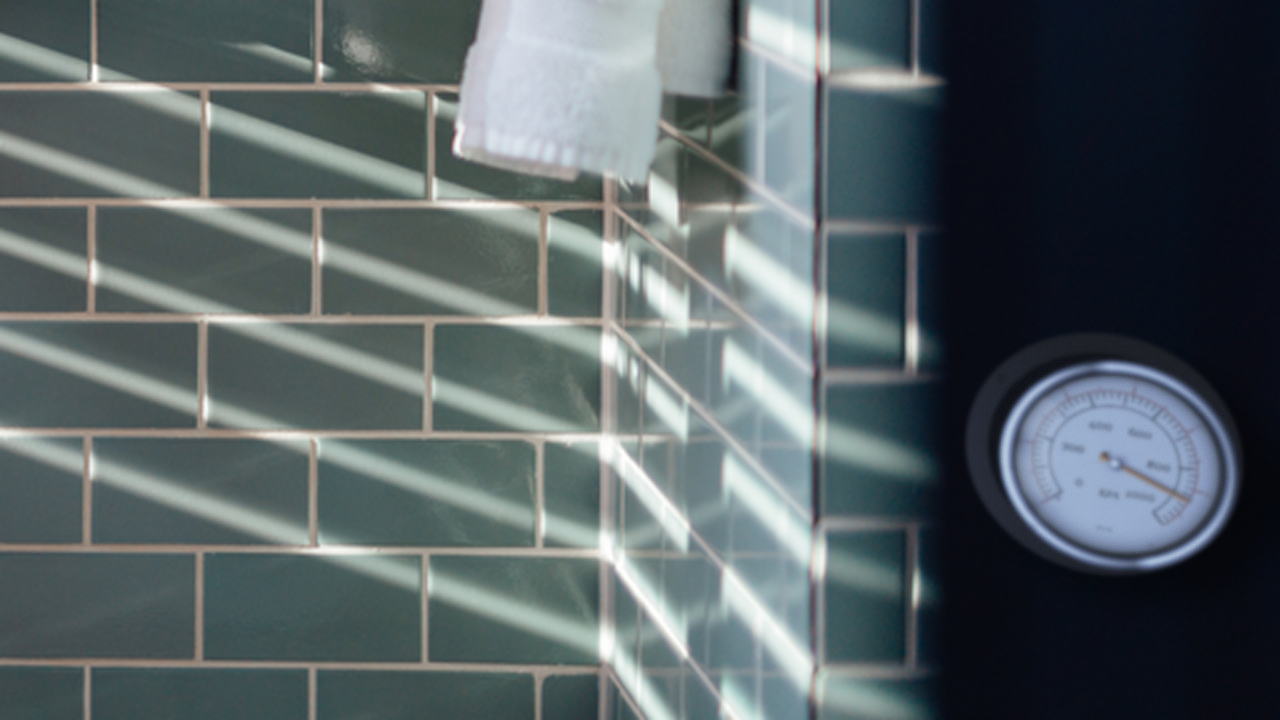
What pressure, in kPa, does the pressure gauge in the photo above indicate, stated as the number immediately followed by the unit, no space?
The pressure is 900kPa
